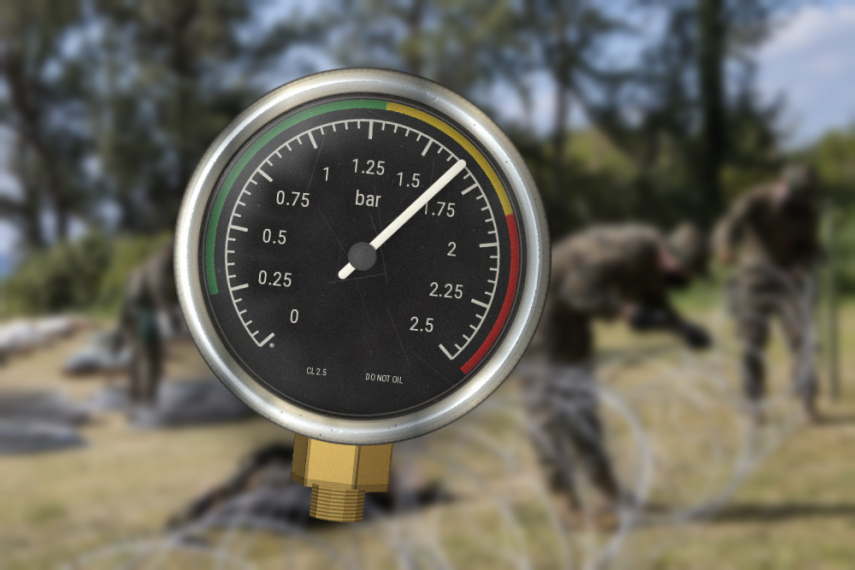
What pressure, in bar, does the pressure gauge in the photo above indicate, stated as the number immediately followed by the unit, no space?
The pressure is 1.65bar
